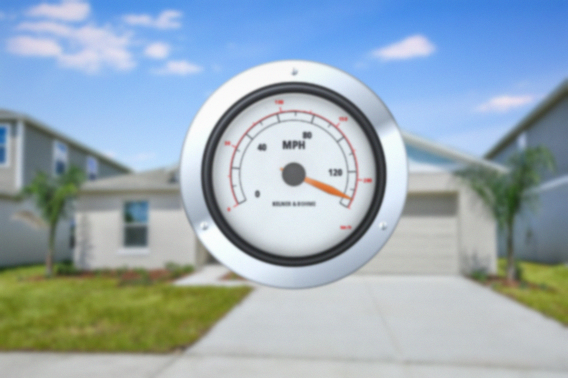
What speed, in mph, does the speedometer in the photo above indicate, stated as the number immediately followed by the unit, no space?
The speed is 135mph
